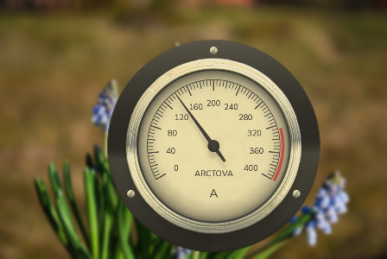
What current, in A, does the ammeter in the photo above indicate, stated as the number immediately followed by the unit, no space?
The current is 140A
